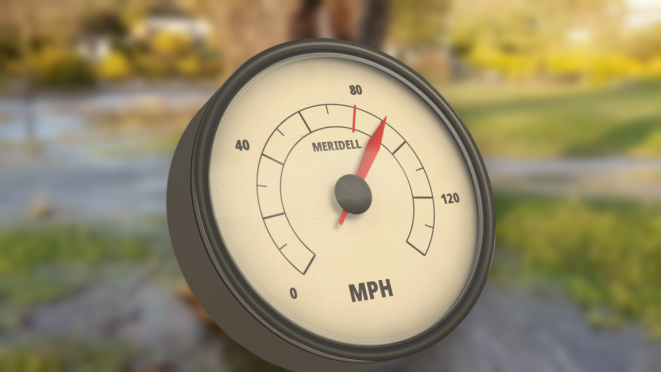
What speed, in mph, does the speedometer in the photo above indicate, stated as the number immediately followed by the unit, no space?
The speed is 90mph
